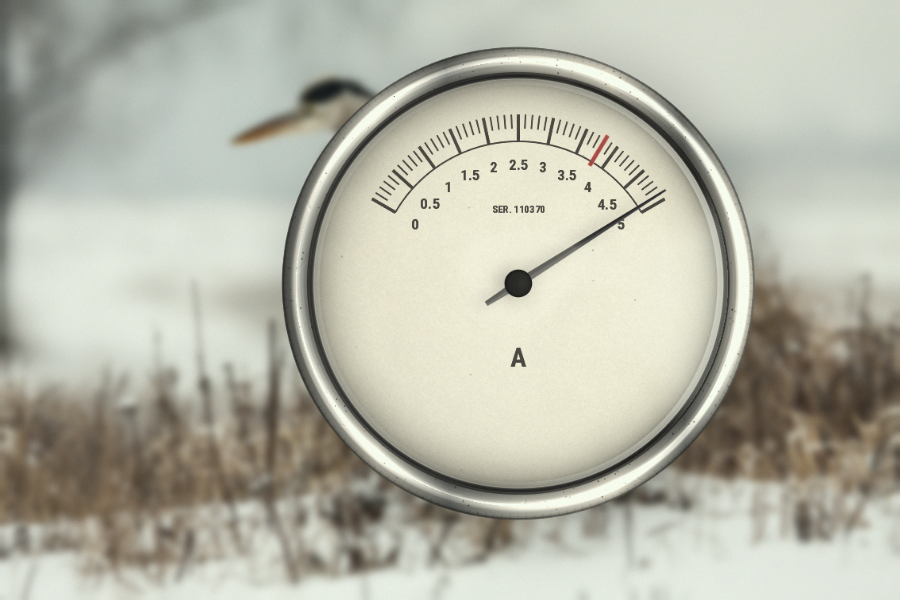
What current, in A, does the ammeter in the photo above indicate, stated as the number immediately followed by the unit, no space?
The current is 4.9A
